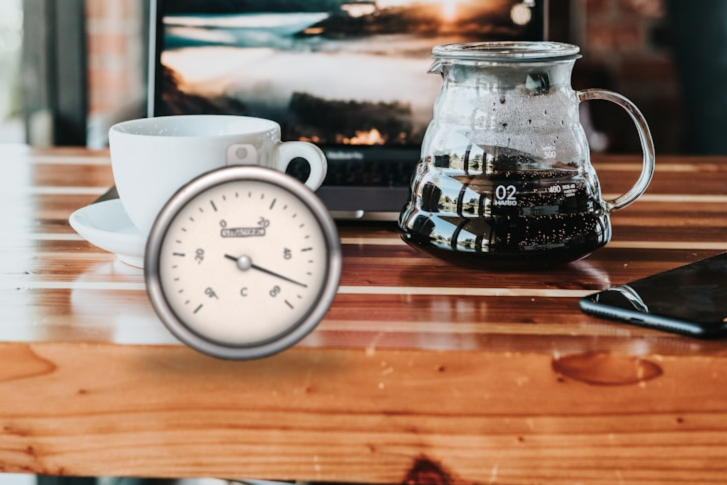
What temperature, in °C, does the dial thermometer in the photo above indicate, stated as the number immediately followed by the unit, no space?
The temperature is 52°C
